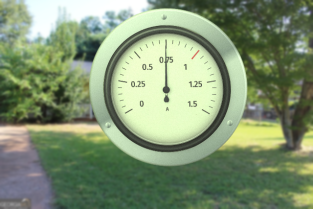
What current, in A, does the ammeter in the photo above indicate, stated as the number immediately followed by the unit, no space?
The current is 0.75A
